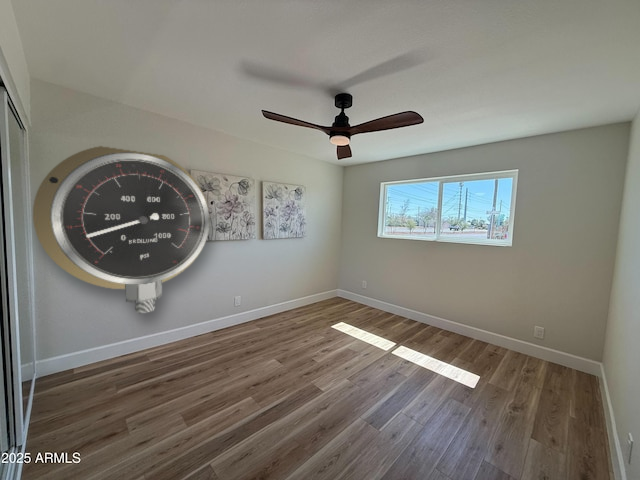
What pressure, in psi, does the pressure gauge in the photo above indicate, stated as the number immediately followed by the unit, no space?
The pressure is 100psi
